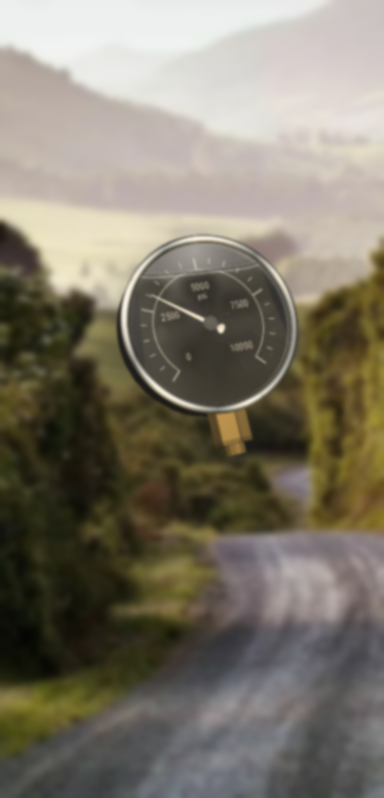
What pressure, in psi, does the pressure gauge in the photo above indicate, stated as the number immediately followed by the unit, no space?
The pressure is 3000psi
